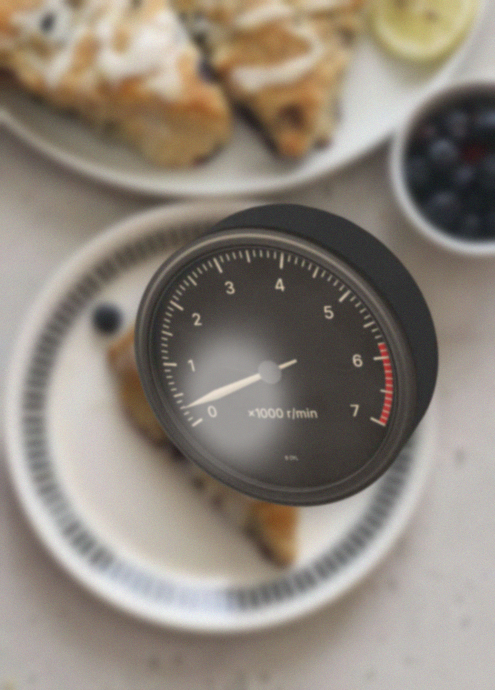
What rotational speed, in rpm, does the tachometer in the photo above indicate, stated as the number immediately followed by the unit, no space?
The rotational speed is 300rpm
